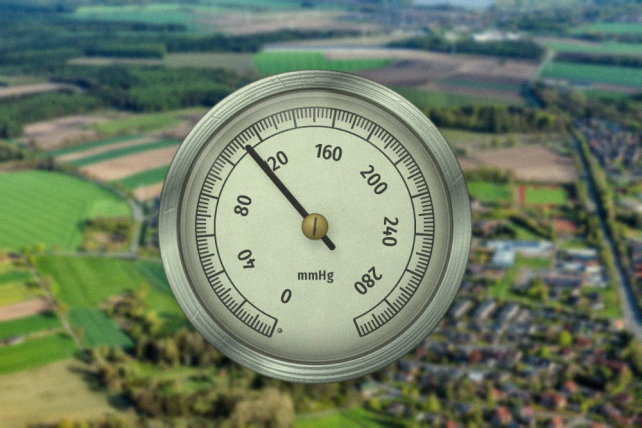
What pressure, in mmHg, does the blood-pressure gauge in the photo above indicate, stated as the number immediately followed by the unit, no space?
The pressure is 112mmHg
